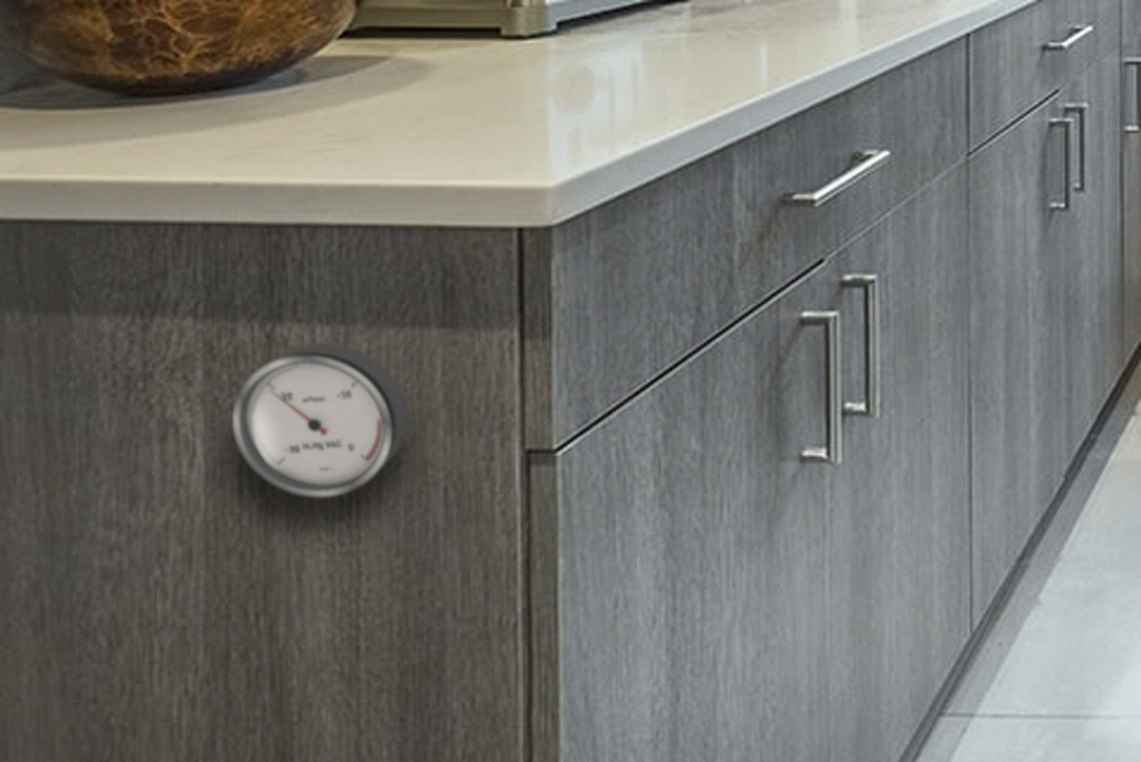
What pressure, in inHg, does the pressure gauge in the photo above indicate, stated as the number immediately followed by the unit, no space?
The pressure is -20inHg
